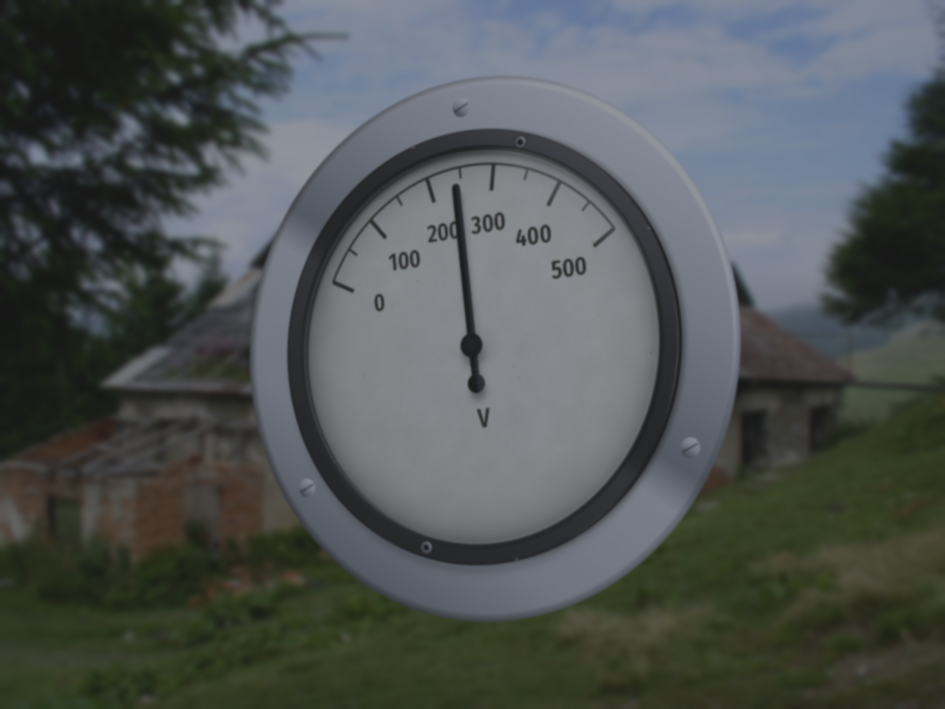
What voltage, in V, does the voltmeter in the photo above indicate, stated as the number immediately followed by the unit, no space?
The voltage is 250V
